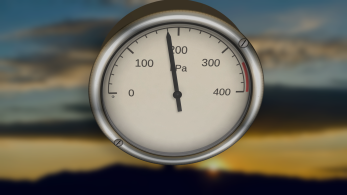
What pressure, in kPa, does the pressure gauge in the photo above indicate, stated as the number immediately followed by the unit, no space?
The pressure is 180kPa
